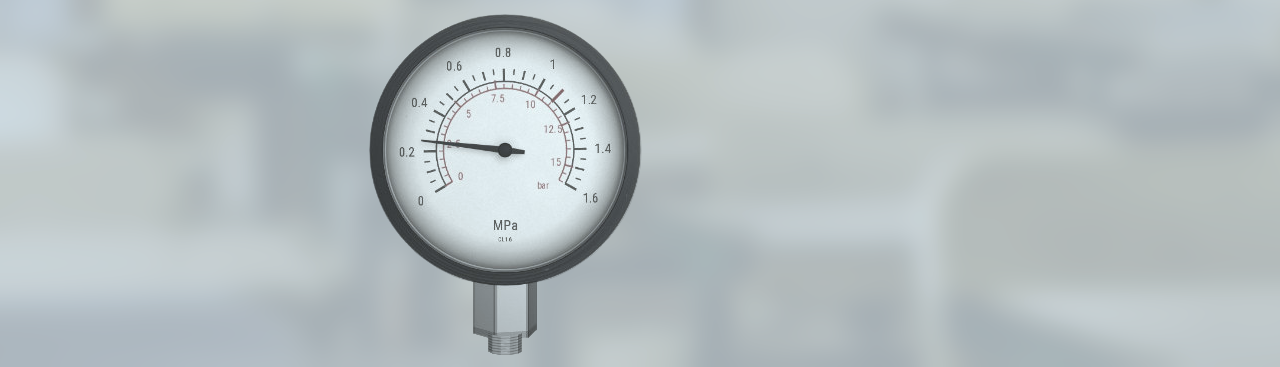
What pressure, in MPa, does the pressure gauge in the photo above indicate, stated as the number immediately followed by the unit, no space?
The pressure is 0.25MPa
